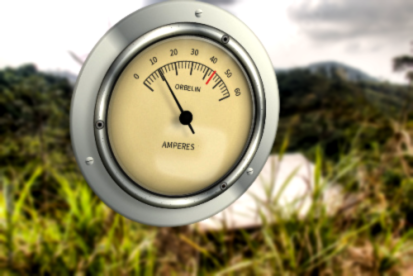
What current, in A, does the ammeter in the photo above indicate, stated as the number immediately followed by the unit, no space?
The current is 10A
